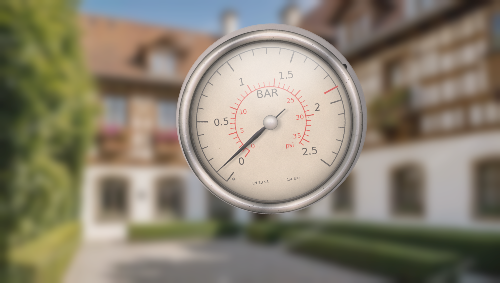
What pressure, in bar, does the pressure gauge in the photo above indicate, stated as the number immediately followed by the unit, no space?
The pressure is 0.1bar
